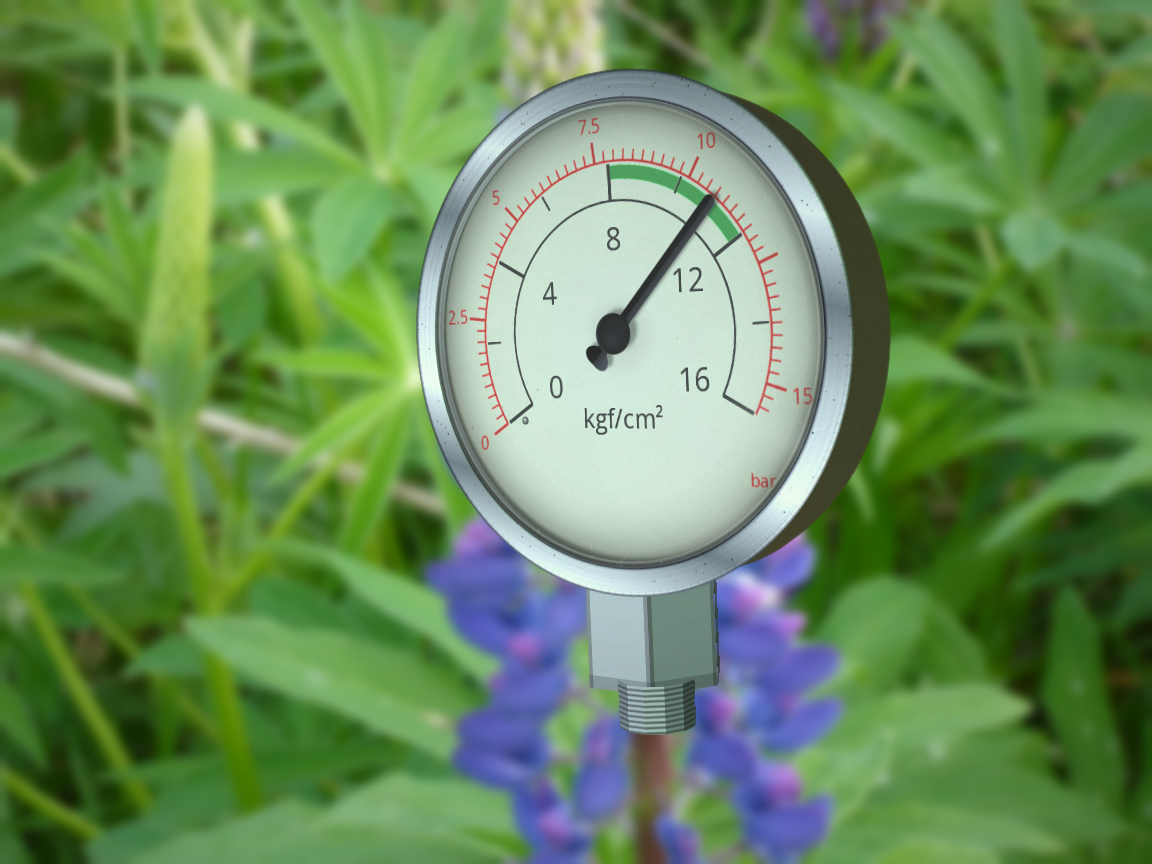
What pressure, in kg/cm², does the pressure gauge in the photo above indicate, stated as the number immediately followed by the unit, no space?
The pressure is 11kg/cm²
